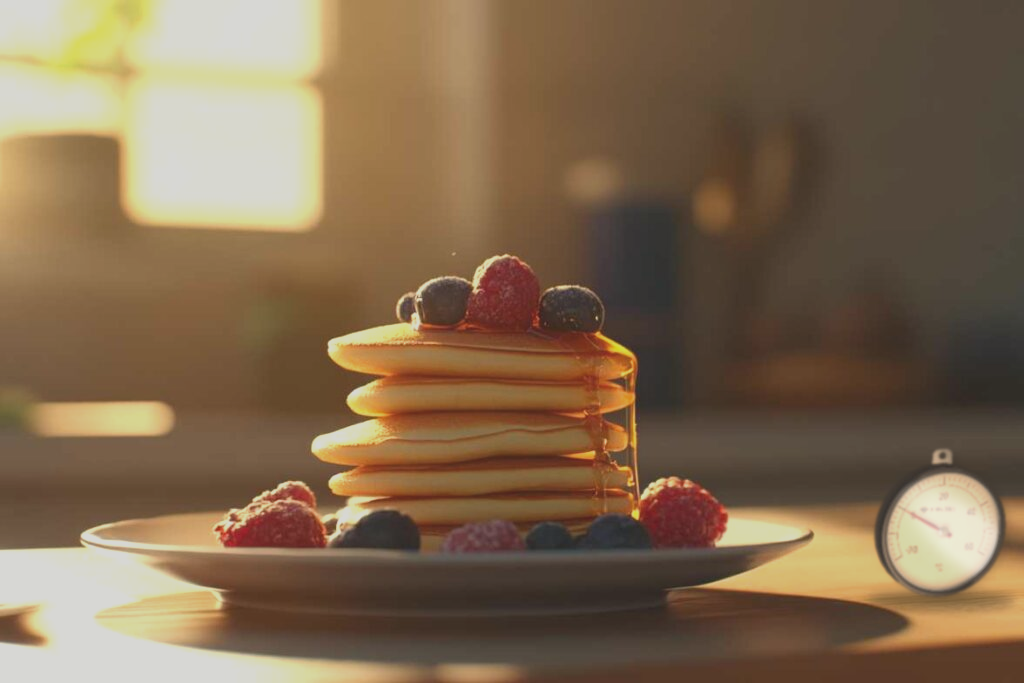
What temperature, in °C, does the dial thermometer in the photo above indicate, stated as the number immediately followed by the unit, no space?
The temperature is 0°C
